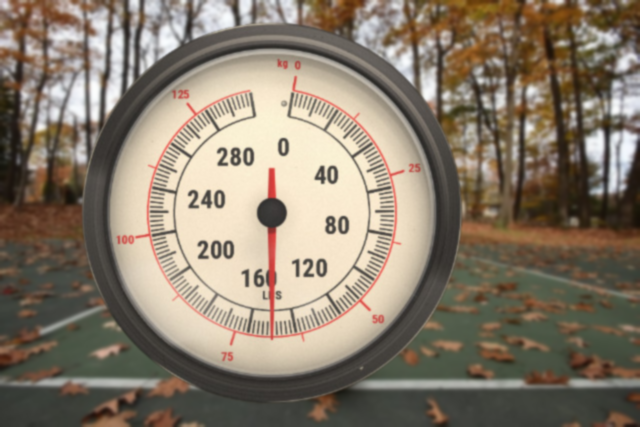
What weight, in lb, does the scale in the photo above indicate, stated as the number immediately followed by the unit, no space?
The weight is 150lb
